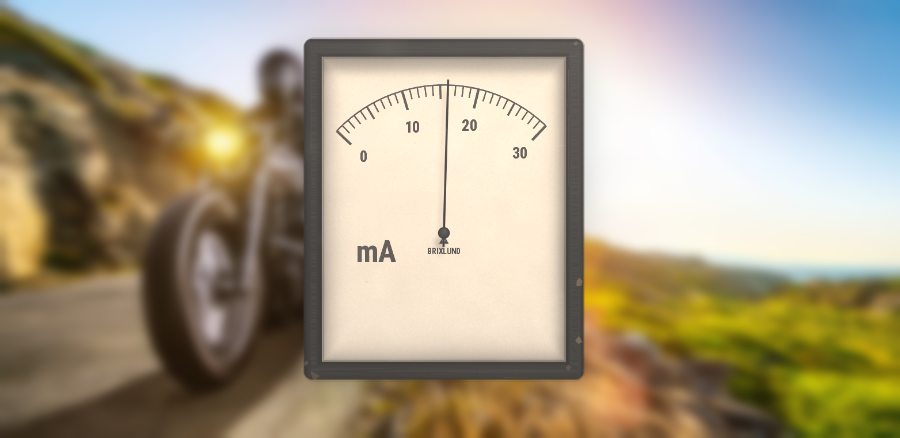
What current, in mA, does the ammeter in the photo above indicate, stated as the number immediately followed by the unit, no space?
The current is 16mA
